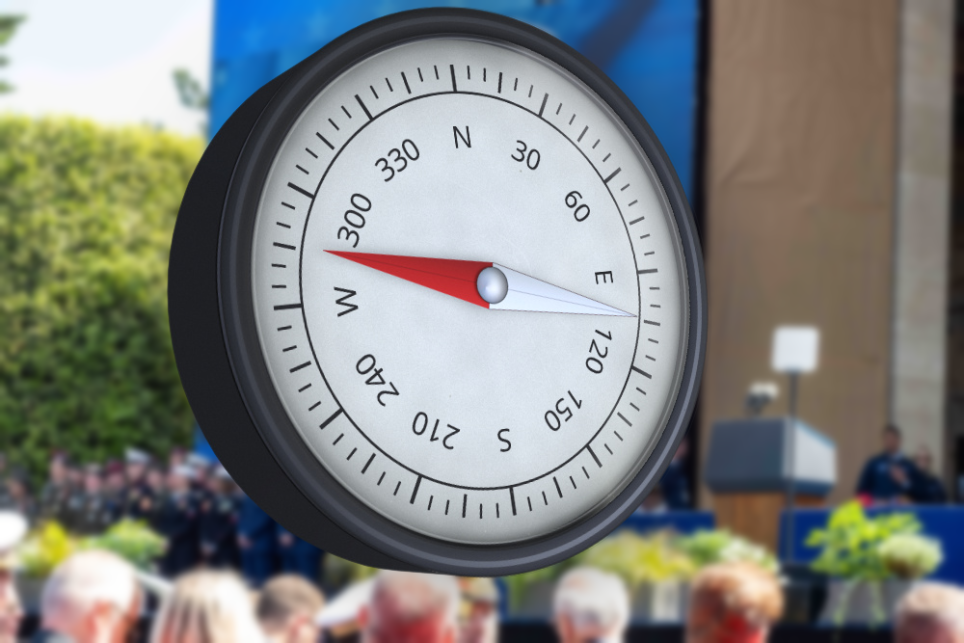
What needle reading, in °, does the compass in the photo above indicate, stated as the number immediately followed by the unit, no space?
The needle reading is 285°
